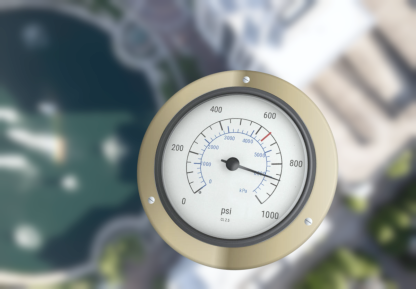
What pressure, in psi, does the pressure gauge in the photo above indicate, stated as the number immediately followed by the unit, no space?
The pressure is 875psi
